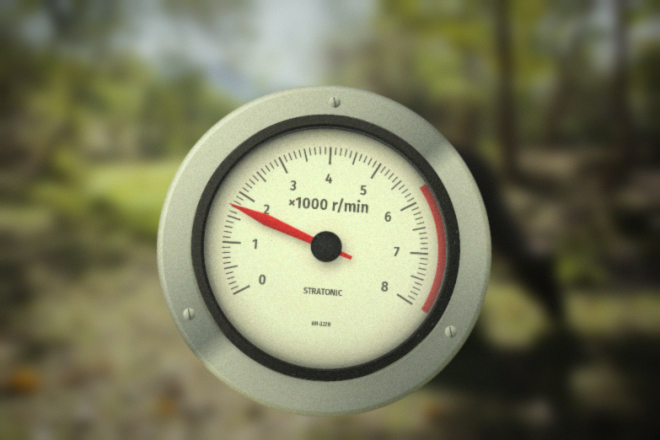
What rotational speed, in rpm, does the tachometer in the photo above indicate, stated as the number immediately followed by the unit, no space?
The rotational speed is 1700rpm
